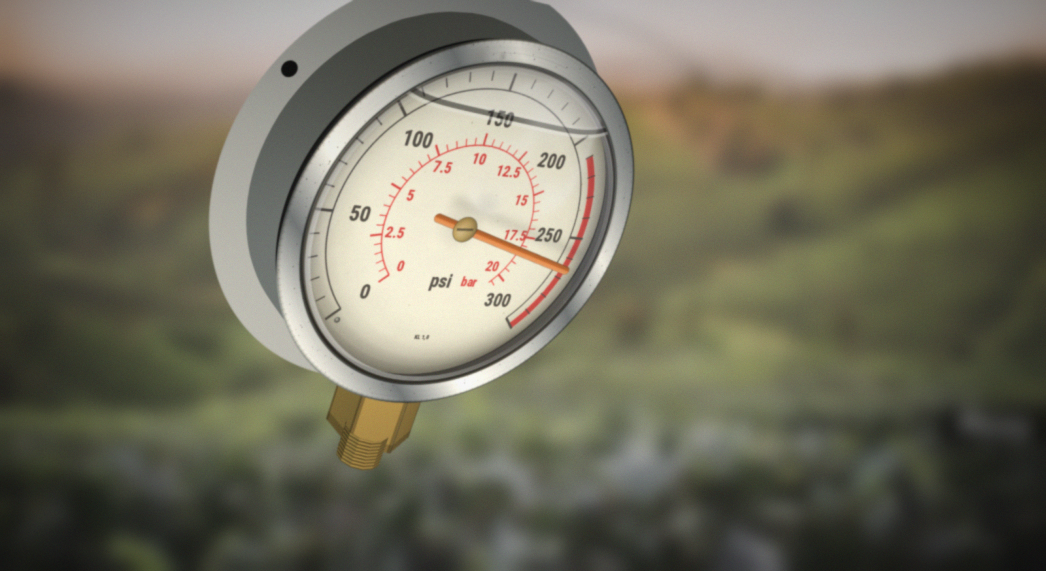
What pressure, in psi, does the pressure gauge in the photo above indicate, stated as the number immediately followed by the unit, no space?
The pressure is 265psi
